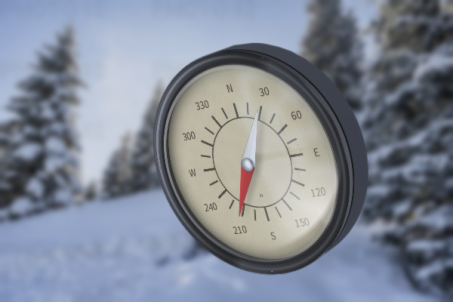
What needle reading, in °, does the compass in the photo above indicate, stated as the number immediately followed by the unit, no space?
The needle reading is 210°
